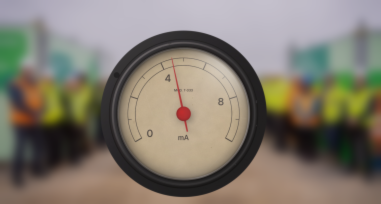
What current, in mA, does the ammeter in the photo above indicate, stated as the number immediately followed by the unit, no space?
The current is 4.5mA
